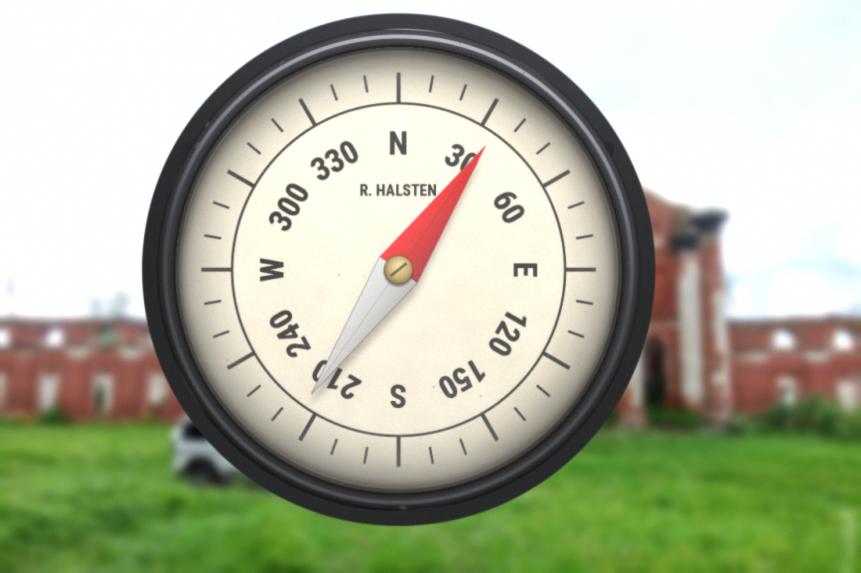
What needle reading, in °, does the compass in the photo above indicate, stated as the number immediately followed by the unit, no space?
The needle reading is 35°
